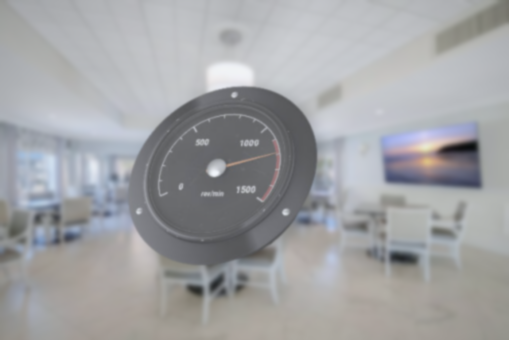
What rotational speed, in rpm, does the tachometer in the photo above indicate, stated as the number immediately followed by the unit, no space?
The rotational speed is 1200rpm
